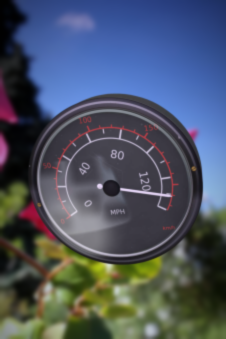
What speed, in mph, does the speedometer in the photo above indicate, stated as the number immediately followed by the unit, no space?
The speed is 130mph
